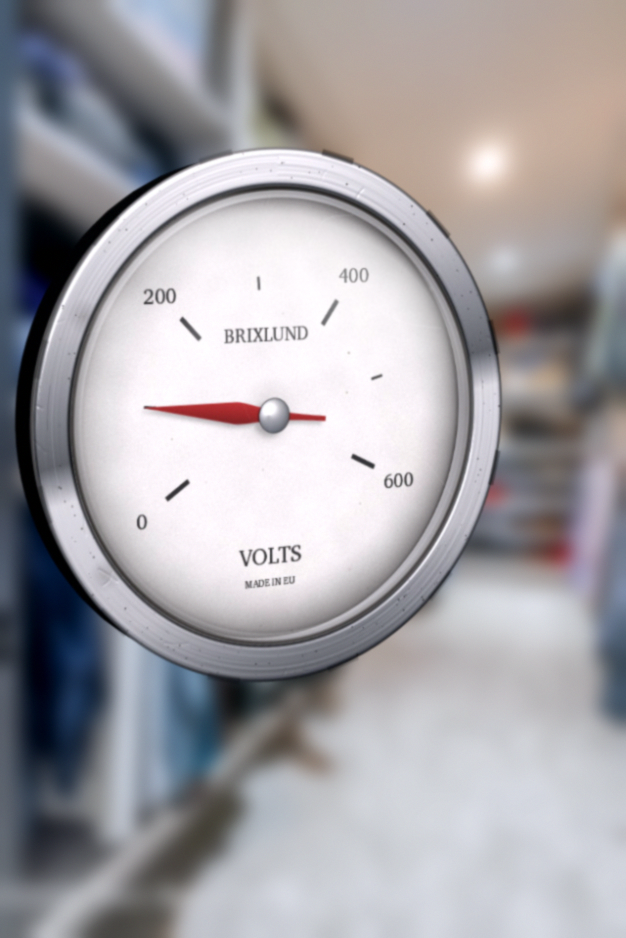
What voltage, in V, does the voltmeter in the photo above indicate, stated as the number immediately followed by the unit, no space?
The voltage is 100V
